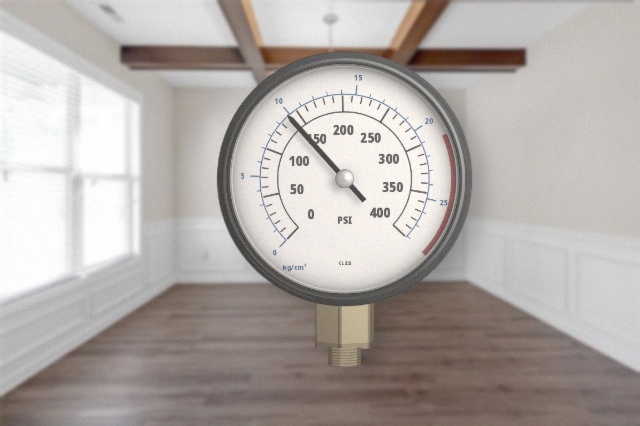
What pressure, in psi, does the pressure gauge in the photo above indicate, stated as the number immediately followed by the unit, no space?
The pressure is 140psi
